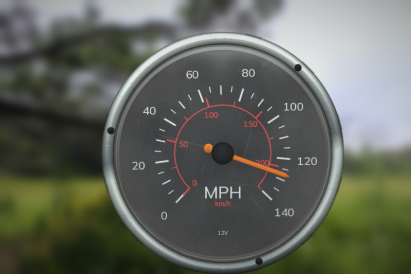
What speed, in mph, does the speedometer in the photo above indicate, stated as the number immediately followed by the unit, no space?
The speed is 127.5mph
